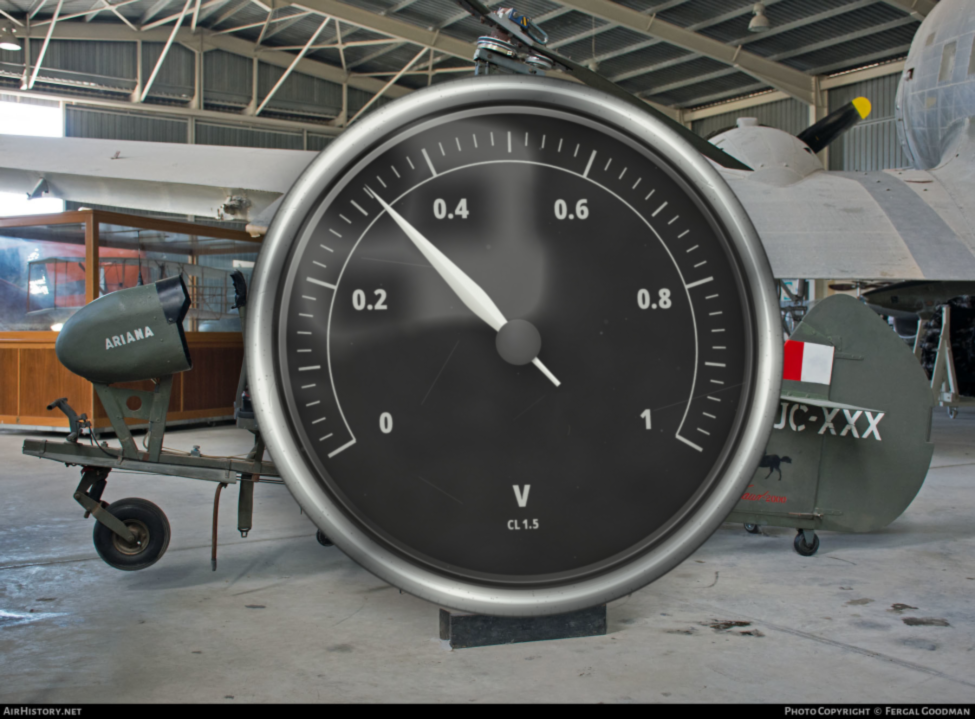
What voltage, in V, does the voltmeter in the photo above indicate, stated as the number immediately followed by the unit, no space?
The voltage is 0.32V
